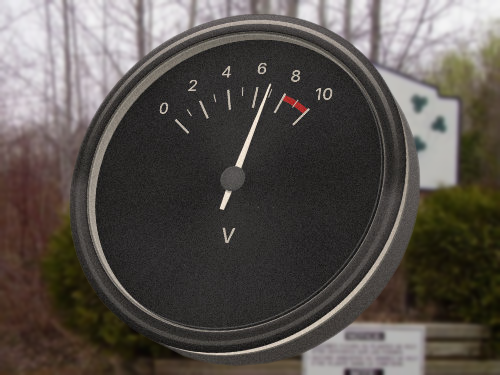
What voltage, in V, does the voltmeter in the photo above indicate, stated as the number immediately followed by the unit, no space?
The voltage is 7V
